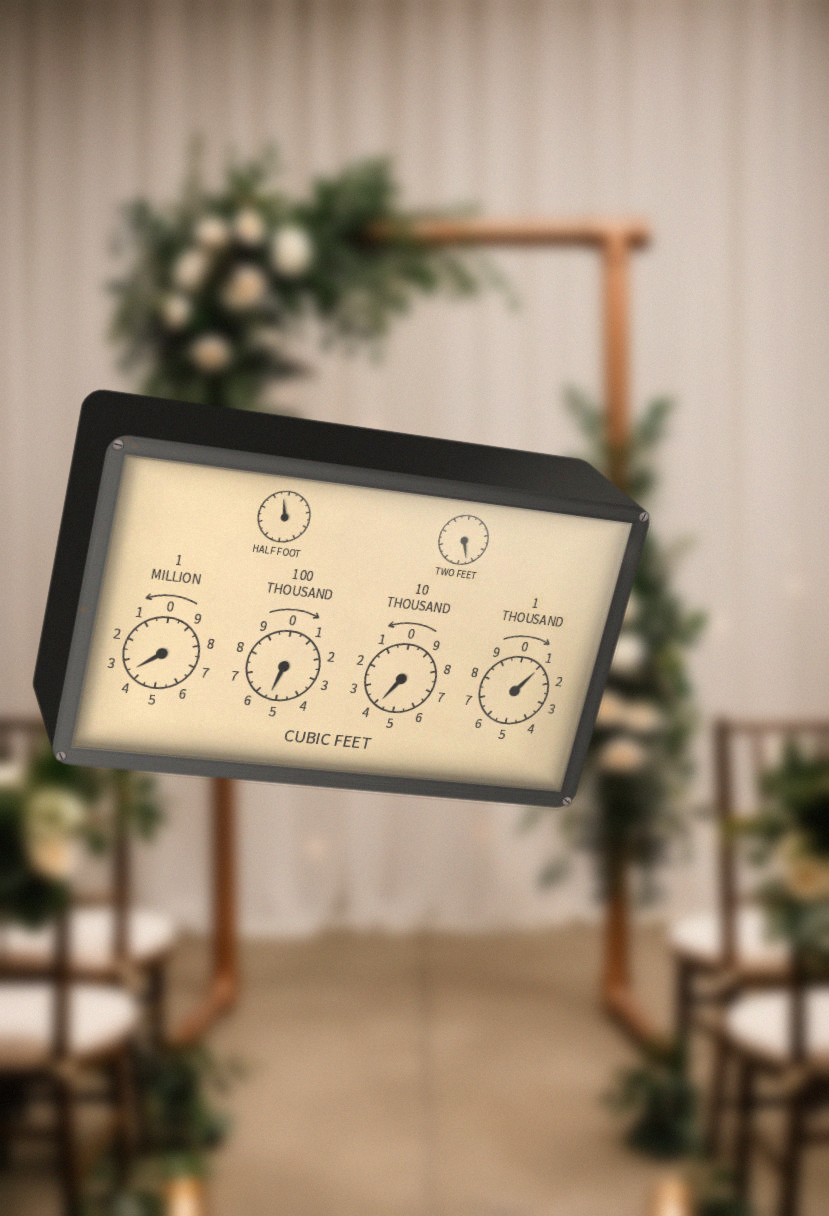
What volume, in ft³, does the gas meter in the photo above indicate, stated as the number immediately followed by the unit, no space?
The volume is 354100ft³
